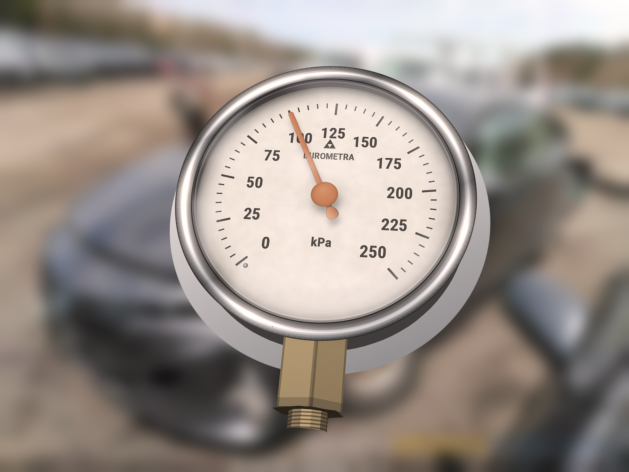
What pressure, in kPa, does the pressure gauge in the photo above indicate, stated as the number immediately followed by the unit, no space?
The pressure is 100kPa
